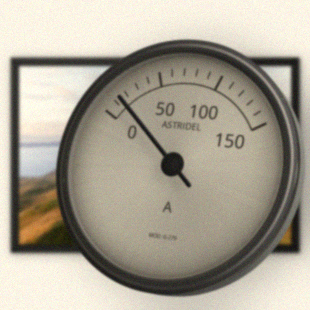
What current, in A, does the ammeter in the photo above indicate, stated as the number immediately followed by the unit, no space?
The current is 15A
